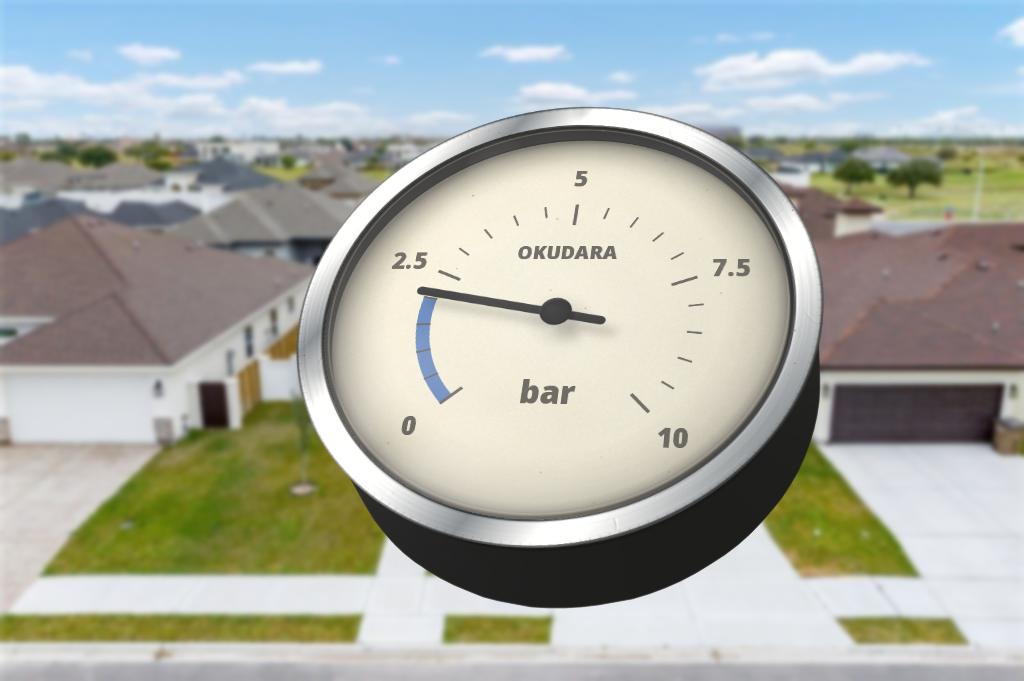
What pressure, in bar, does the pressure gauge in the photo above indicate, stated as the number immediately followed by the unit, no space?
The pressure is 2bar
